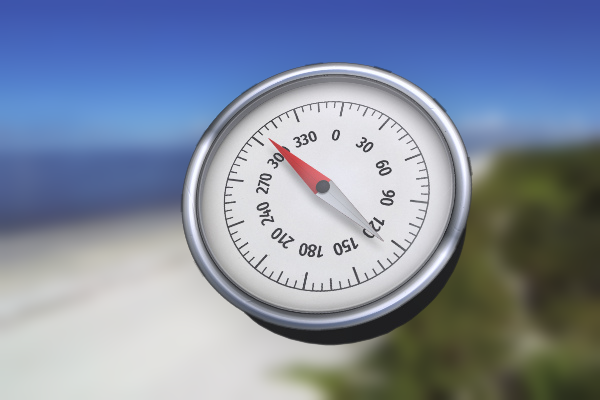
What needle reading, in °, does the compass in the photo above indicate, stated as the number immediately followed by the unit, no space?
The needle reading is 305°
